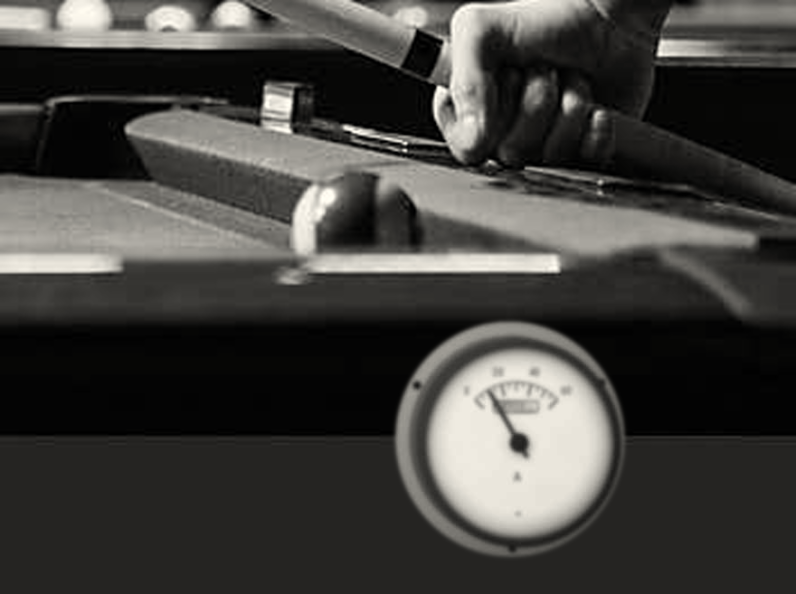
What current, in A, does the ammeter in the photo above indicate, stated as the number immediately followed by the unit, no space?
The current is 10A
